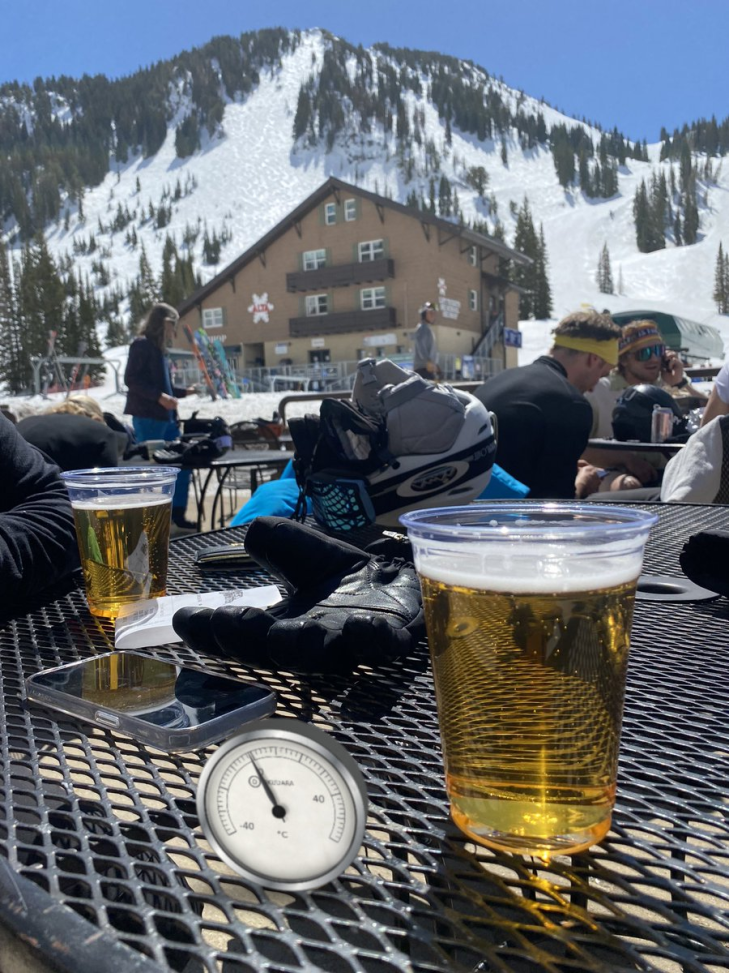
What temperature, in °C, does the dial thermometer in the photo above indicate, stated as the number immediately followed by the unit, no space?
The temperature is 0°C
